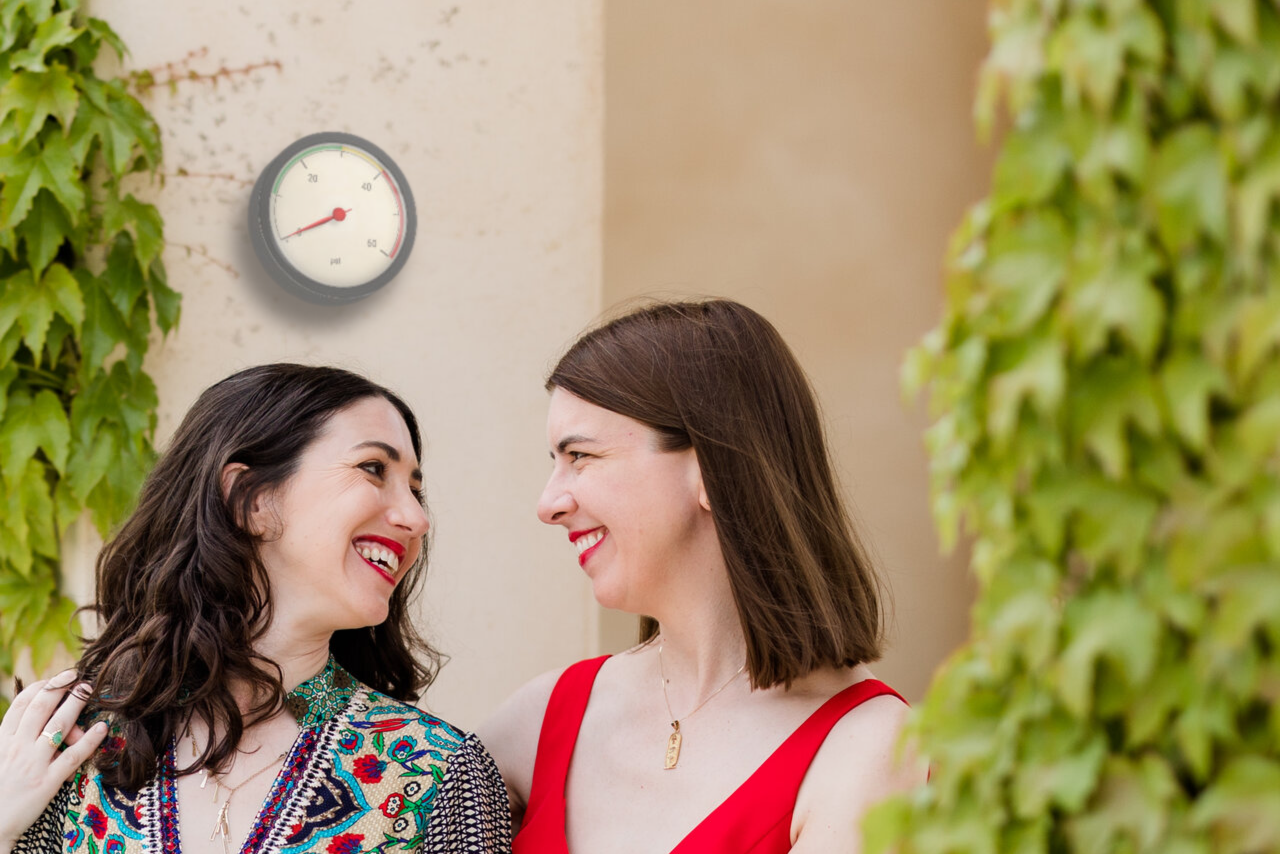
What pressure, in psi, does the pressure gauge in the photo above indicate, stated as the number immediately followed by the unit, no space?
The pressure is 0psi
